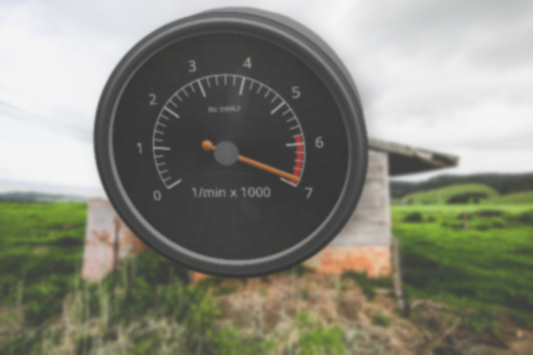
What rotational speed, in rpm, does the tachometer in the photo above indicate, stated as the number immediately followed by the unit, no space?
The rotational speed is 6800rpm
